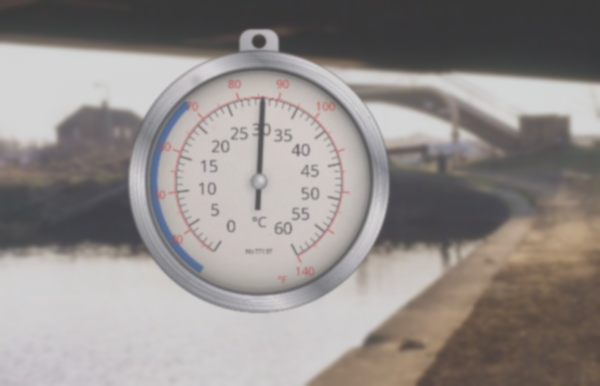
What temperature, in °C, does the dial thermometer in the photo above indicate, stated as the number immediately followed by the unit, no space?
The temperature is 30°C
